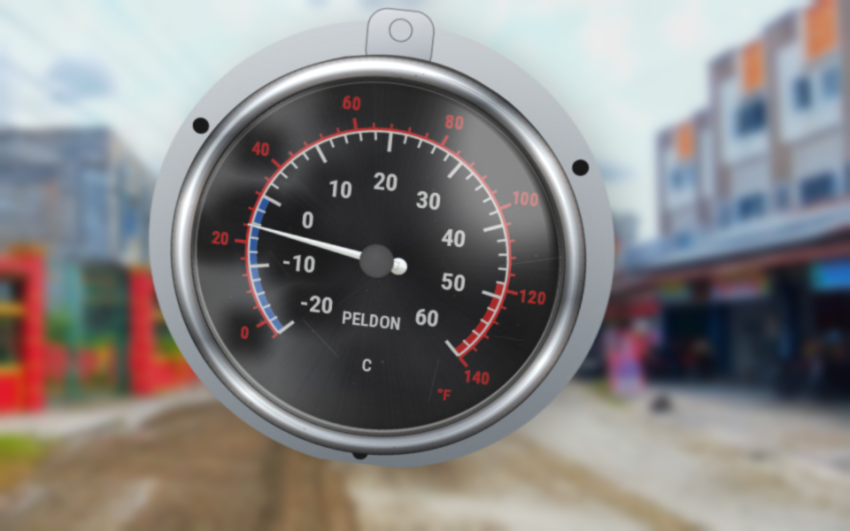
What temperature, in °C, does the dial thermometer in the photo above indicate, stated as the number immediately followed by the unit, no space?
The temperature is -4°C
